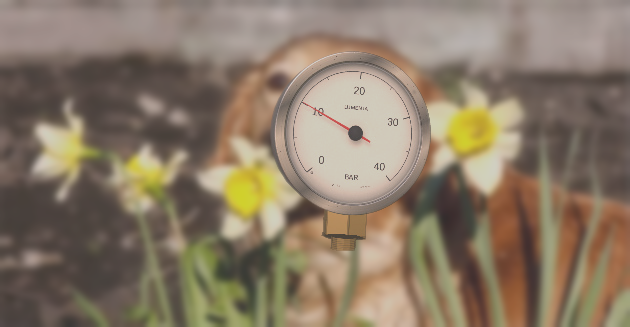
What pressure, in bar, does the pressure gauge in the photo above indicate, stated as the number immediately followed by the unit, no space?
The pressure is 10bar
